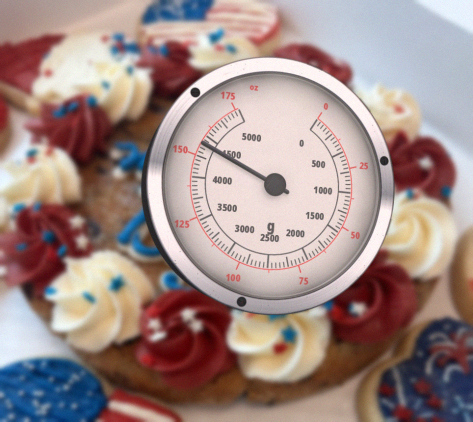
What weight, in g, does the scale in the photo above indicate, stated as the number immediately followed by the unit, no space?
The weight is 4400g
